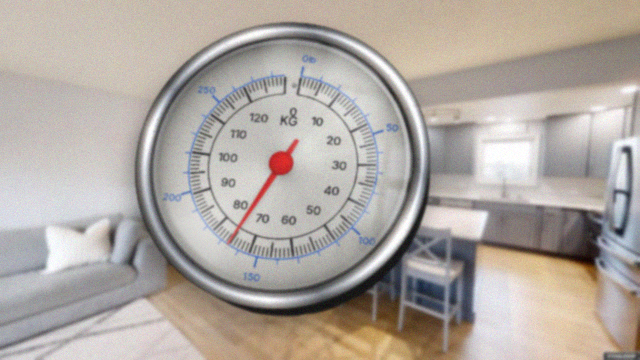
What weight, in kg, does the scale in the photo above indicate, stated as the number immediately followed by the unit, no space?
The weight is 75kg
